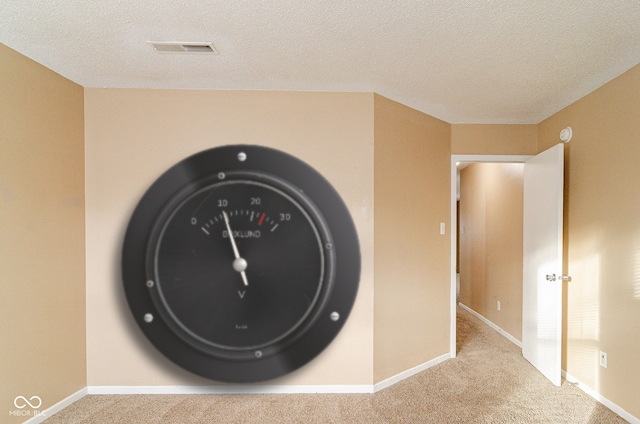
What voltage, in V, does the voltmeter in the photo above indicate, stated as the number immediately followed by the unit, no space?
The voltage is 10V
